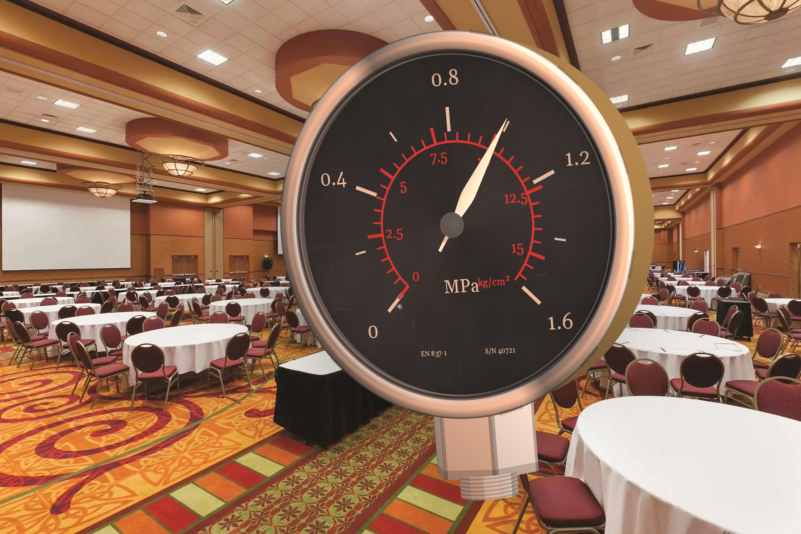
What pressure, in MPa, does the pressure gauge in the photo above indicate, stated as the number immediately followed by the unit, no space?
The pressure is 1MPa
